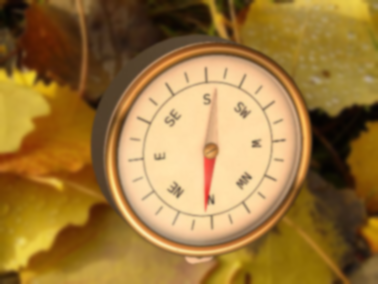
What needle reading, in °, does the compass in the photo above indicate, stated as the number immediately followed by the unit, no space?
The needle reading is 7.5°
